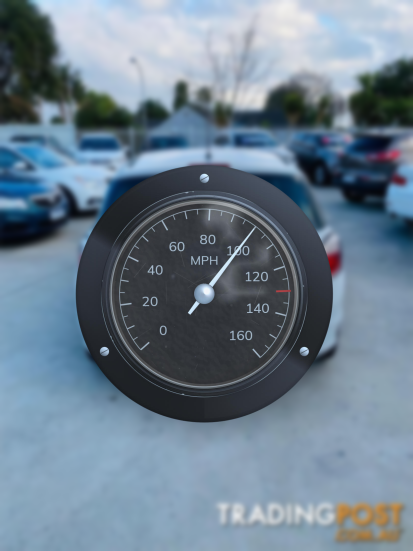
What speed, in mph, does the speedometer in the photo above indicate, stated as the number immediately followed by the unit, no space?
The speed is 100mph
